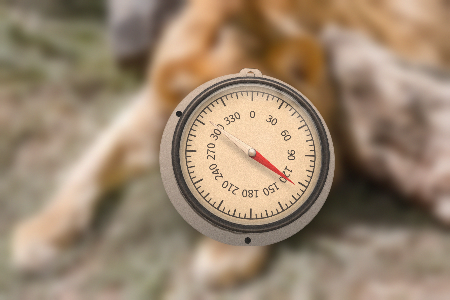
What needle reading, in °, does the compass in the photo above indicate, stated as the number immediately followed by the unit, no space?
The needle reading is 125°
